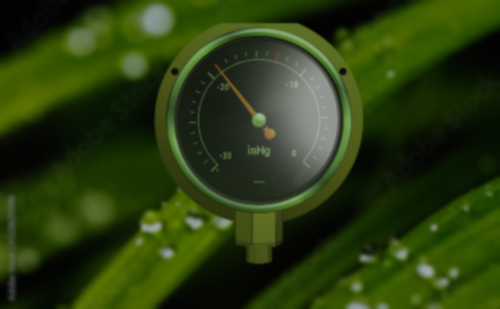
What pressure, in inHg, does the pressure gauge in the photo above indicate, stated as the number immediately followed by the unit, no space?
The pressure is -19inHg
